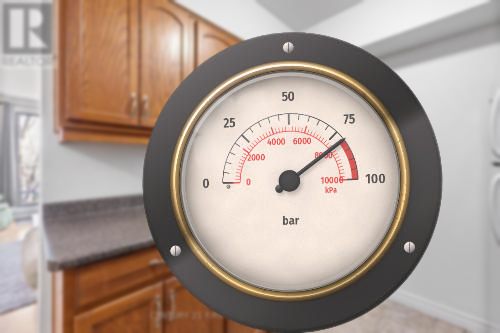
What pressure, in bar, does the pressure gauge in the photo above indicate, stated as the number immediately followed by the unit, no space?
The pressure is 80bar
